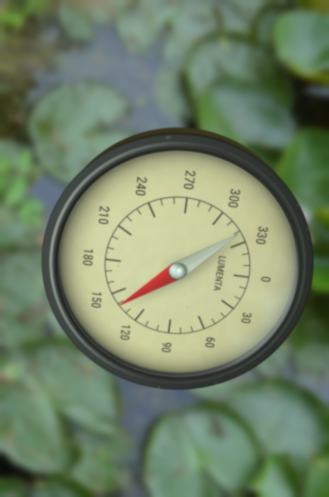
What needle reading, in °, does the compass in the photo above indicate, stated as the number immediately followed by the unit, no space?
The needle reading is 140°
